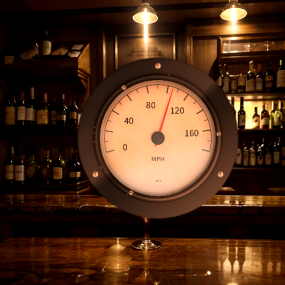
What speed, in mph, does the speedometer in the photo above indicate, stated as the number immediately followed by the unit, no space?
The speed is 105mph
